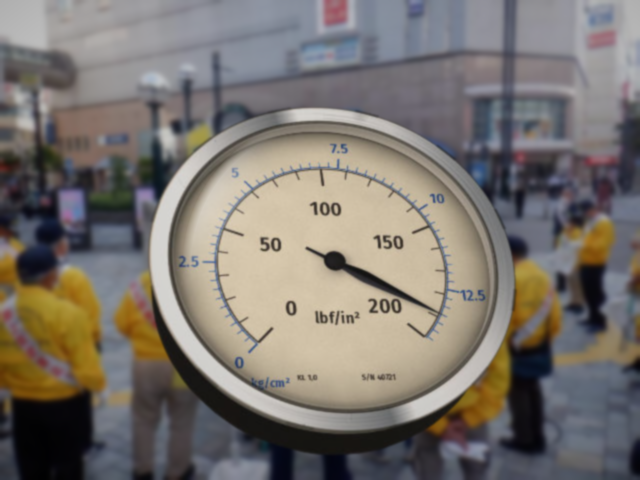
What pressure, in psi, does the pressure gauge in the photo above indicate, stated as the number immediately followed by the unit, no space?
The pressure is 190psi
